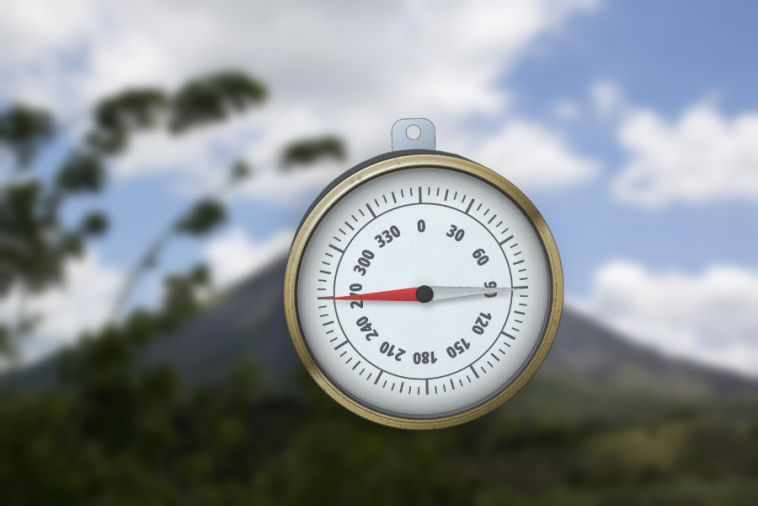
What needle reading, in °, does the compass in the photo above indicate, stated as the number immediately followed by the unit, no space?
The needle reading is 270°
